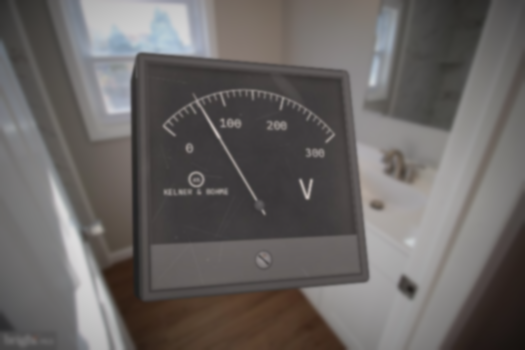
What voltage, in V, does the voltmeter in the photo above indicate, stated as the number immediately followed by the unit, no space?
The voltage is 60V
